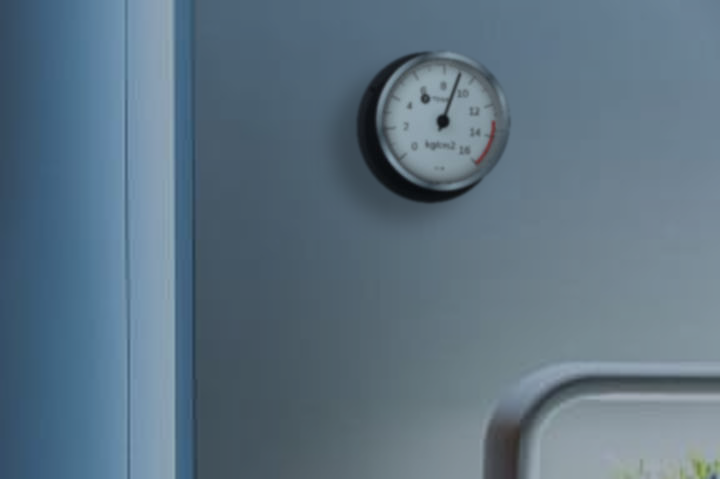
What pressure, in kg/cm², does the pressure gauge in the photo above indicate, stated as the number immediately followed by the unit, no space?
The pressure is 9kg/cm²
